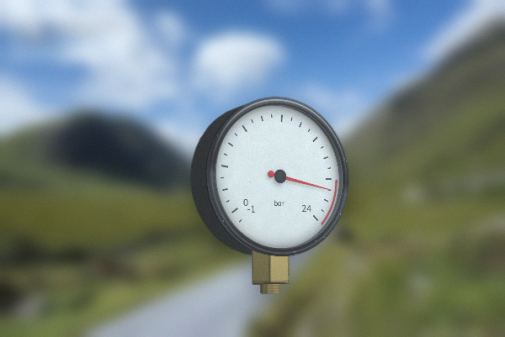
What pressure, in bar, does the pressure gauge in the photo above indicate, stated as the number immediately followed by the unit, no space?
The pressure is 21bar
